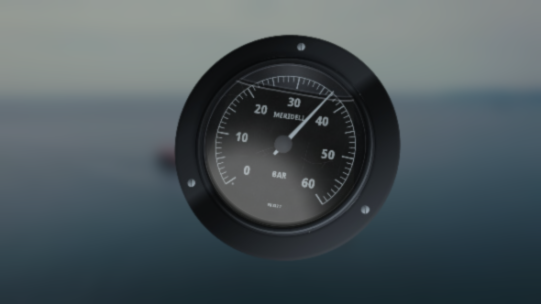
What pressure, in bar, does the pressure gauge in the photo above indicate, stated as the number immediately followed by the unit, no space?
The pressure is 37bar
